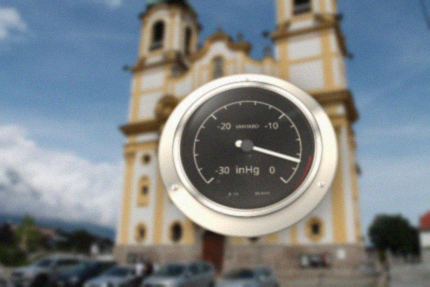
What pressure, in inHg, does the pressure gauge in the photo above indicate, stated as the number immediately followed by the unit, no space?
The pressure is -3inHg
